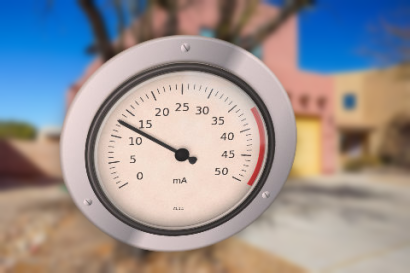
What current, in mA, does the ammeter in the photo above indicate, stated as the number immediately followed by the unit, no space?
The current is 13mA
